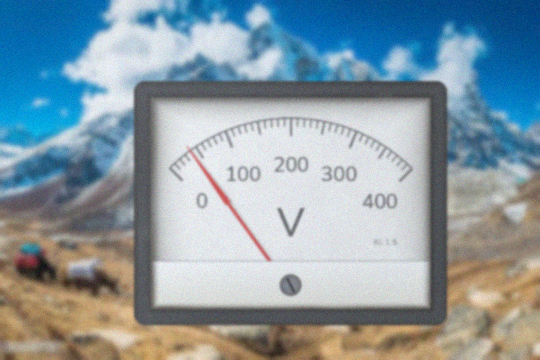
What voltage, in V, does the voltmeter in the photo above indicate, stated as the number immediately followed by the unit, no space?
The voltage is 40V
